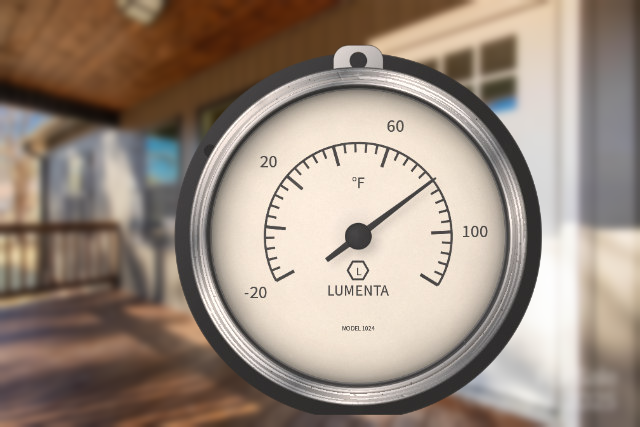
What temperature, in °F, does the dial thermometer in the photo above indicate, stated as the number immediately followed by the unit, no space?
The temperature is 80°F
